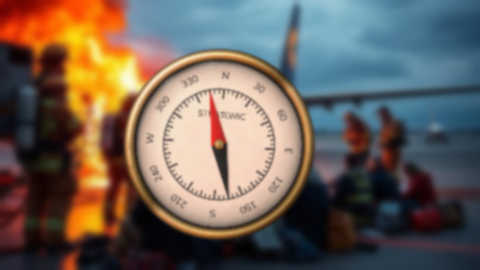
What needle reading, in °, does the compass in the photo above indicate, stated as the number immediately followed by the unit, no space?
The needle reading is 345°
